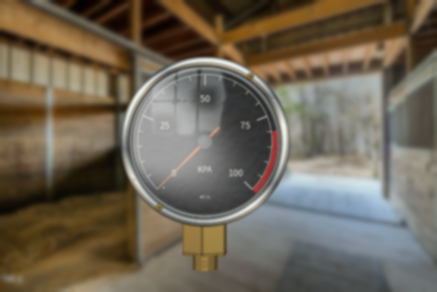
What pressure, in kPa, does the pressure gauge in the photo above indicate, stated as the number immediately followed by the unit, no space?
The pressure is 0kPa
